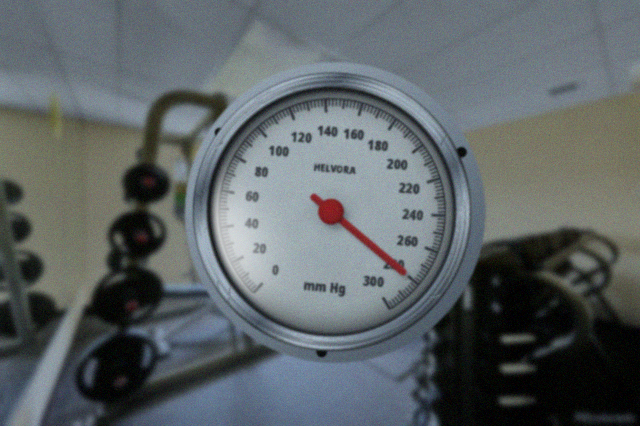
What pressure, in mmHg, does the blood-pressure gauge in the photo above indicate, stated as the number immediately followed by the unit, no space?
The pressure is 280mmHg
